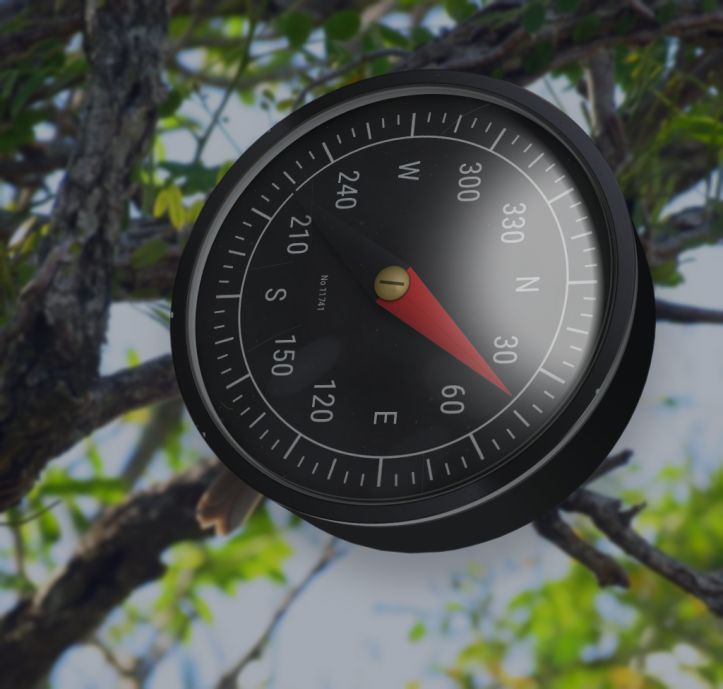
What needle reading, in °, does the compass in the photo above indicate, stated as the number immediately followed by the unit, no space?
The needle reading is 42.5°
